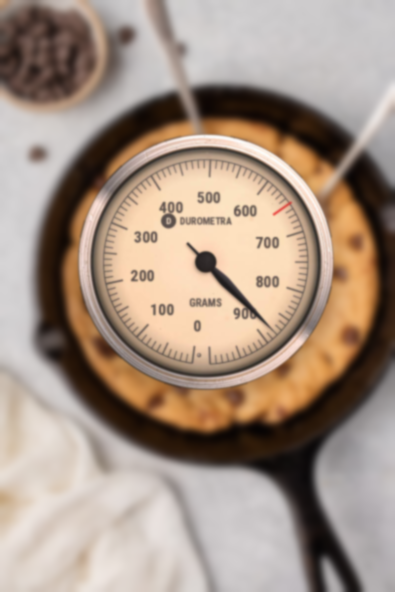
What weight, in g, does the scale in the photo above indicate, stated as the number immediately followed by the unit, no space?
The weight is 880g
